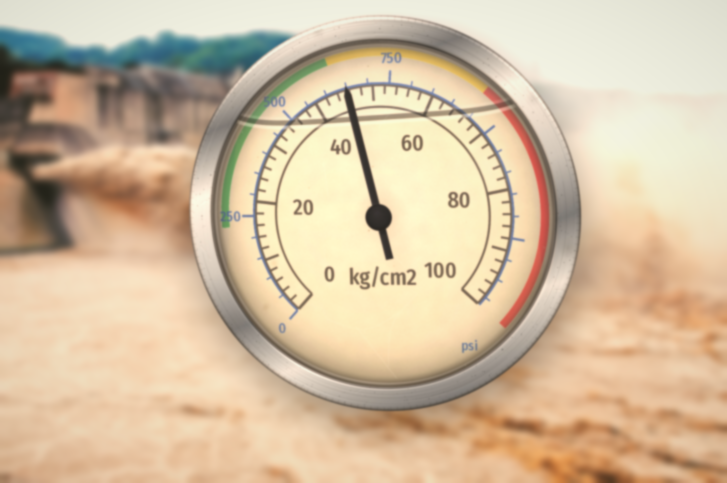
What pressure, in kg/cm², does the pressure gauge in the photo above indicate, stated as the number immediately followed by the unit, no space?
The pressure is 46kg/cm²
